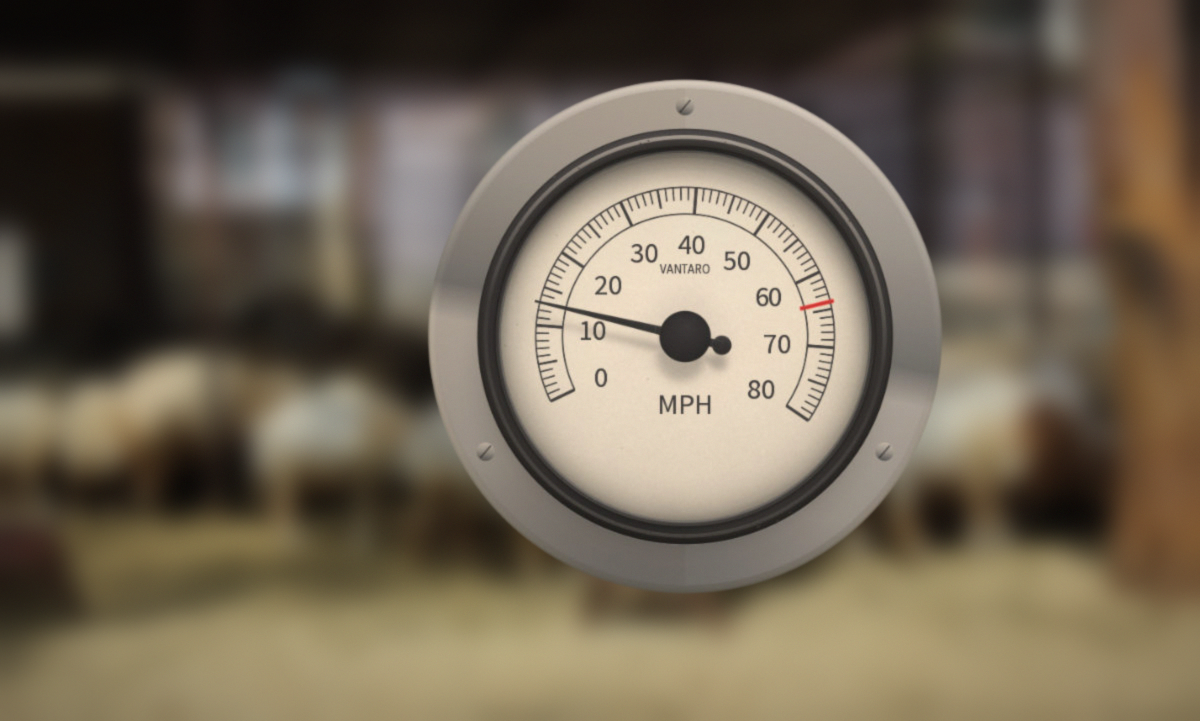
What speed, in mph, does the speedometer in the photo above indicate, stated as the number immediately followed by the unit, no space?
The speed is 13mph
